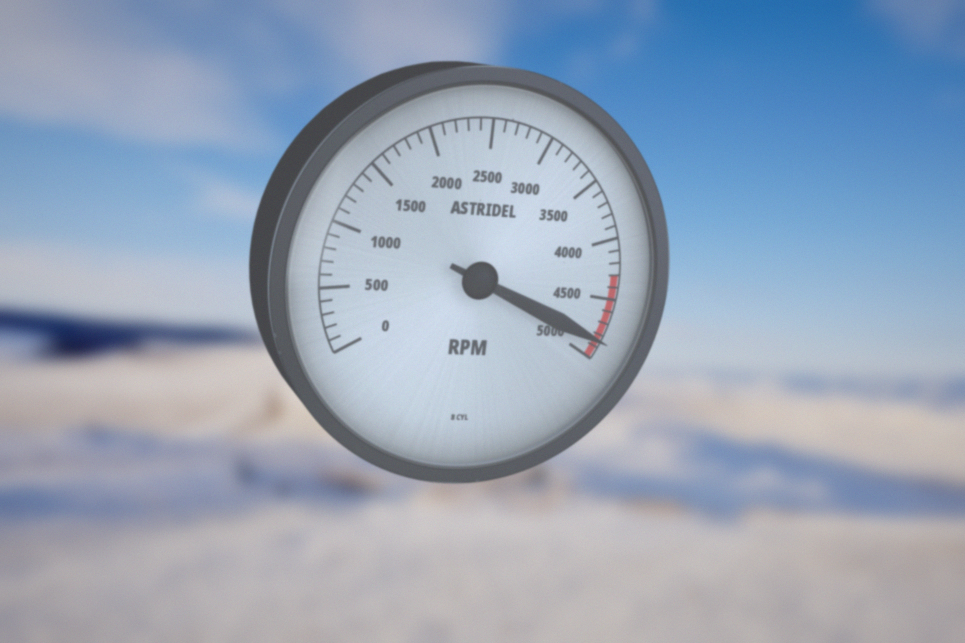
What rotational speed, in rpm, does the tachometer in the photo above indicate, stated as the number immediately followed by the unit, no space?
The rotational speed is 4850rpm
